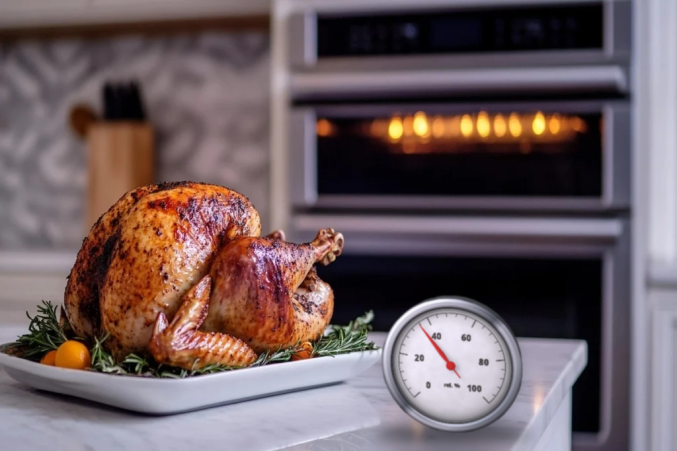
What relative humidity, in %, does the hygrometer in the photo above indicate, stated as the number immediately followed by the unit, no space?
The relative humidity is 36%
